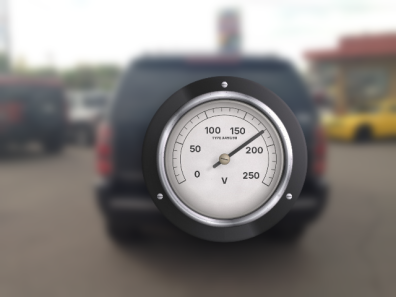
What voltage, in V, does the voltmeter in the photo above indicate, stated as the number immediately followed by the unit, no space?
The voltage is 180V
